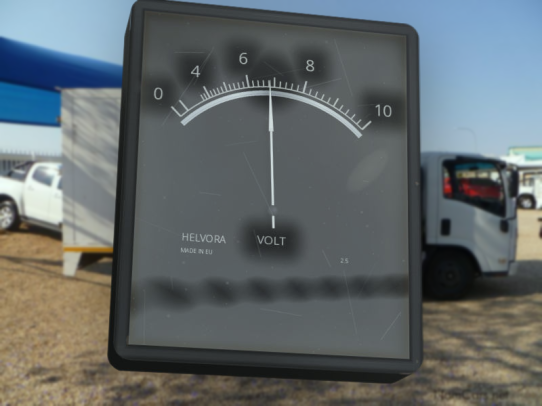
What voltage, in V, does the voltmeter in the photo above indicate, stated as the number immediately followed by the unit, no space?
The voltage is 6.8V
